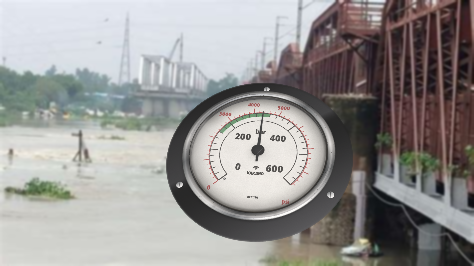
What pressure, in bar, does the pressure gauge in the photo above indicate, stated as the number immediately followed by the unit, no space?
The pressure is 300bar
